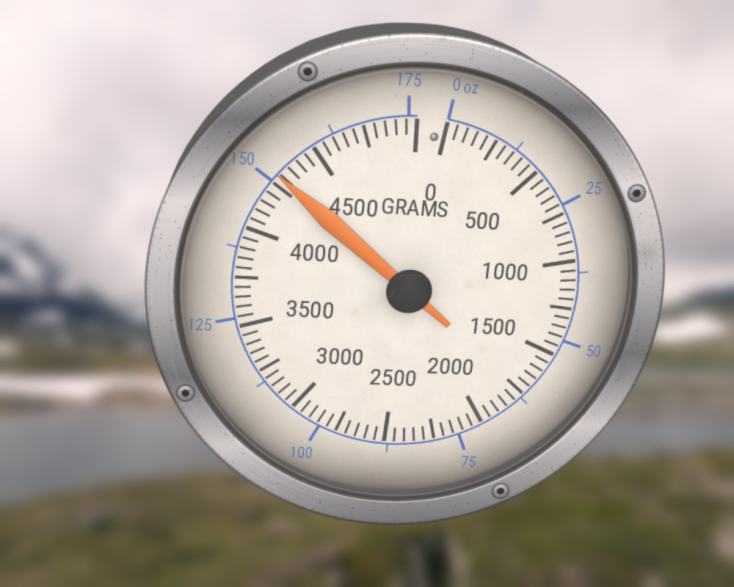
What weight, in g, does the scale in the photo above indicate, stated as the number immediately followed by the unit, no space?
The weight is 4300g
